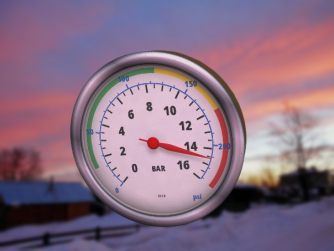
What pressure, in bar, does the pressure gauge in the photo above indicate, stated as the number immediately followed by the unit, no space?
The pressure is 14.5bar
